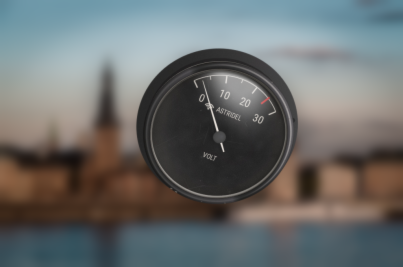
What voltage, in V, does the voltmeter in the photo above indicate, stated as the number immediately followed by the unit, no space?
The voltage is 2.5V
